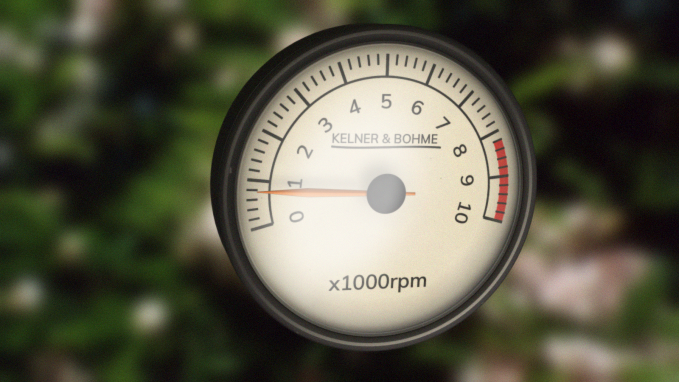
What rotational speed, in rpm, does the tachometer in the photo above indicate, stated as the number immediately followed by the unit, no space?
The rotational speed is 800rpm
